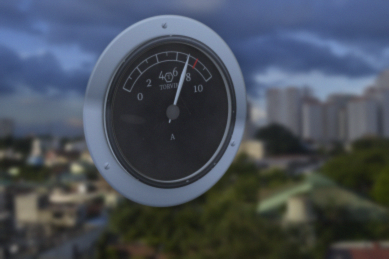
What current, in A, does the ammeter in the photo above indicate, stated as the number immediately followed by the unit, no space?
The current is 7A
